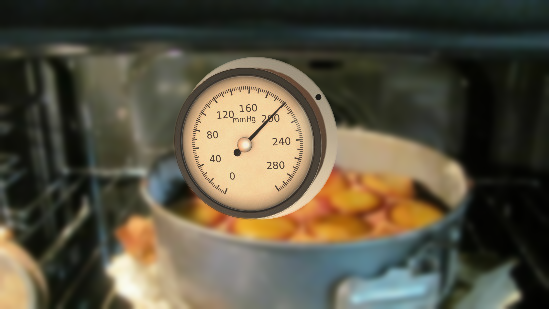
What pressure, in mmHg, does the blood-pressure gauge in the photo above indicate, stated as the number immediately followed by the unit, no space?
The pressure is 200mmHg
